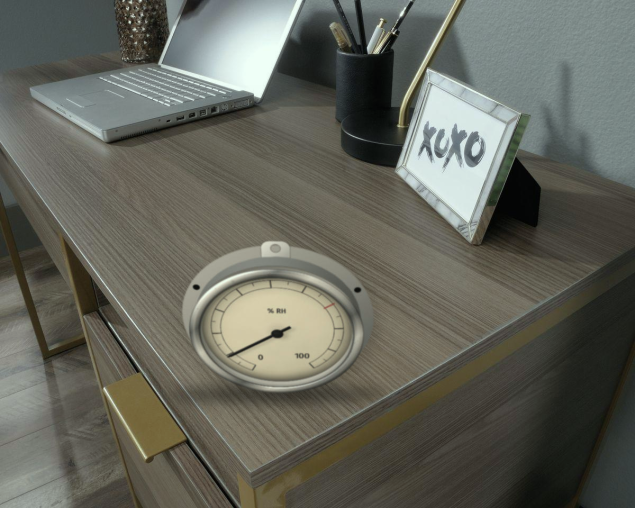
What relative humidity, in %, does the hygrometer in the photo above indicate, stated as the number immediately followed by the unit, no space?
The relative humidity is 10%
